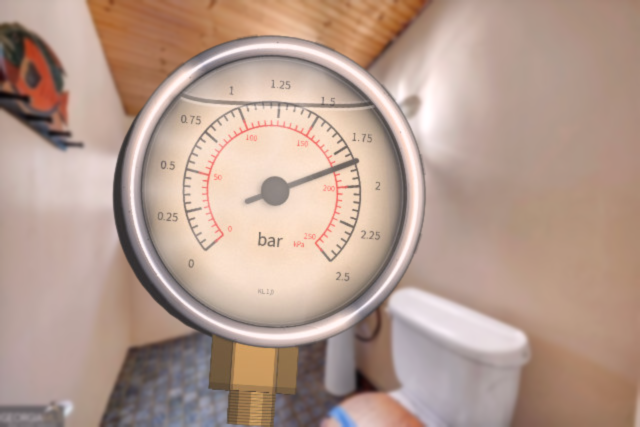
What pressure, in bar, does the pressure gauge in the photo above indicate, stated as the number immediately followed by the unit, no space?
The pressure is 1.85bar
